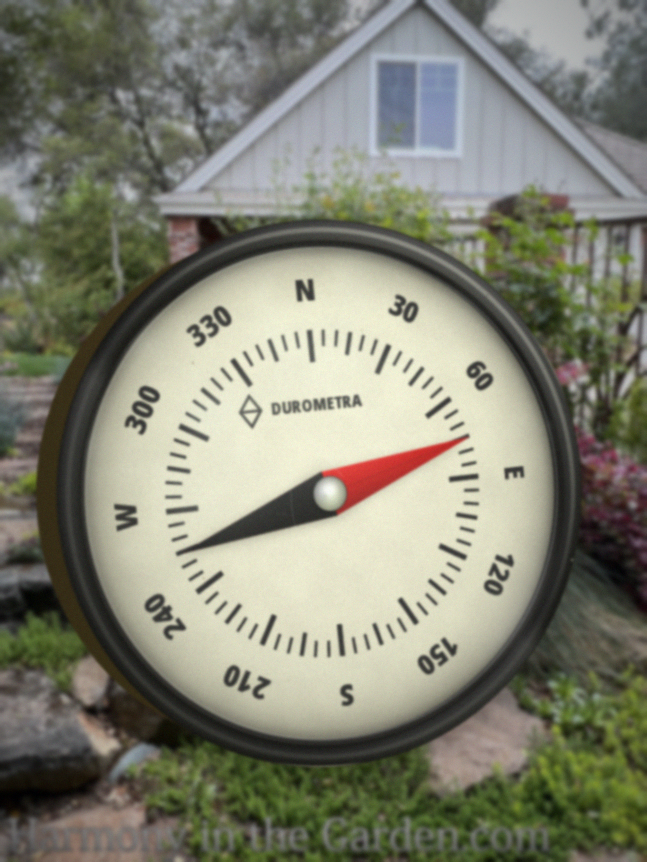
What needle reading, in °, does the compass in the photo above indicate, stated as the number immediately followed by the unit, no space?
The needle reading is 75°
